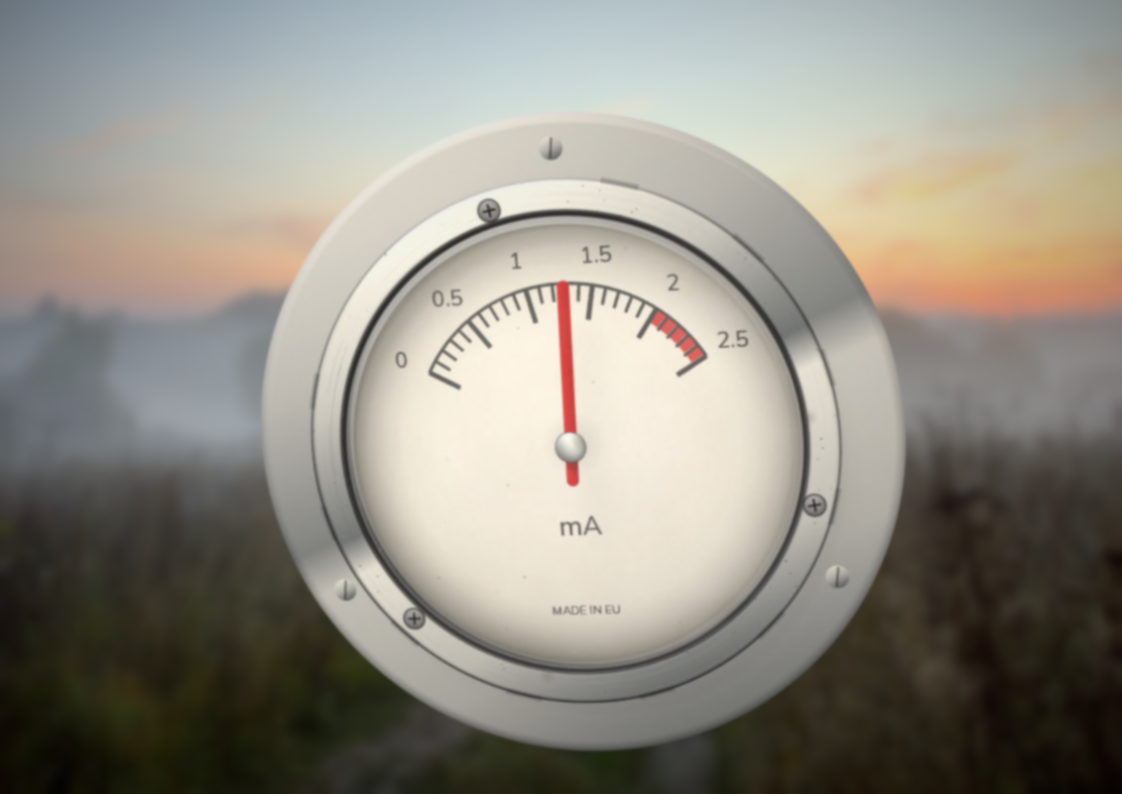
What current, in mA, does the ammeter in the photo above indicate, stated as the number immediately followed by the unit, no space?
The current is 1.3mA
